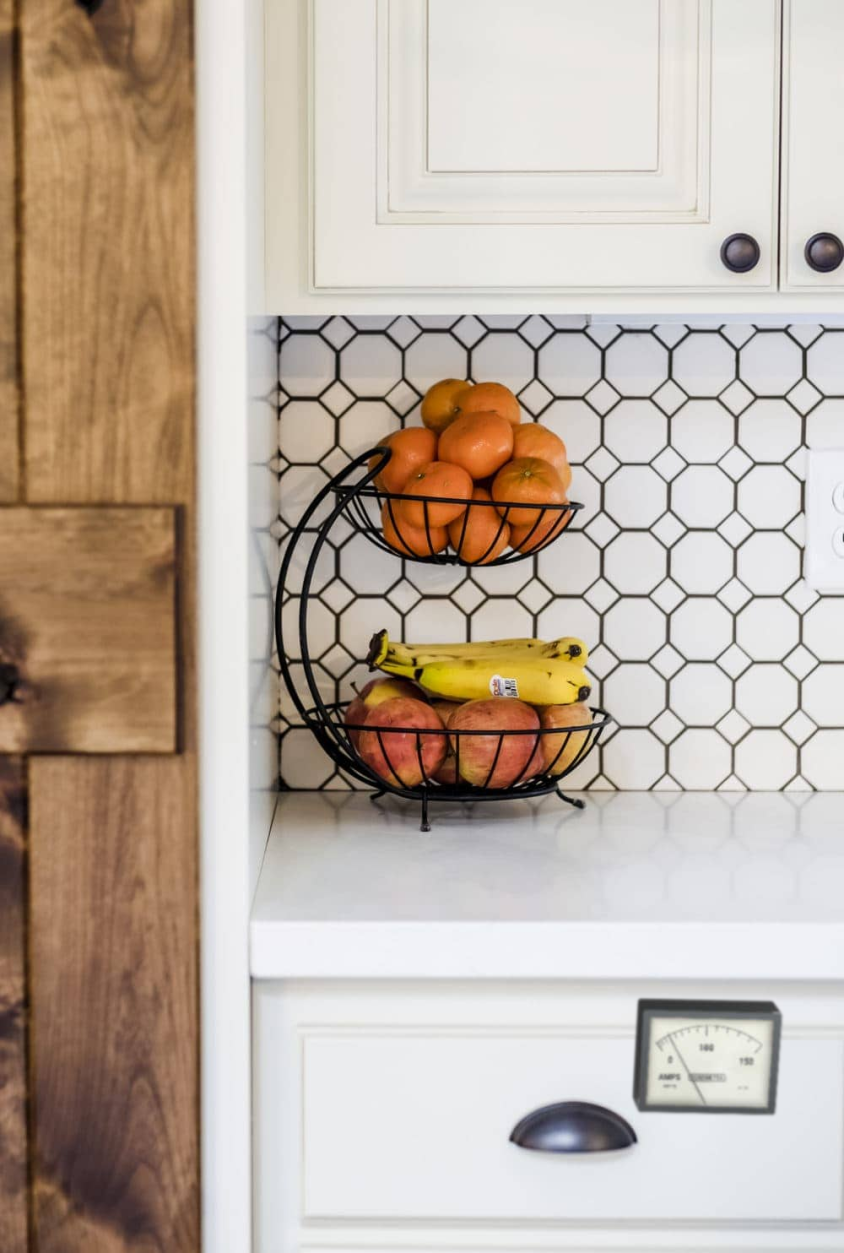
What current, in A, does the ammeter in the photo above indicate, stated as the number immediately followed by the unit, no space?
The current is 50A
